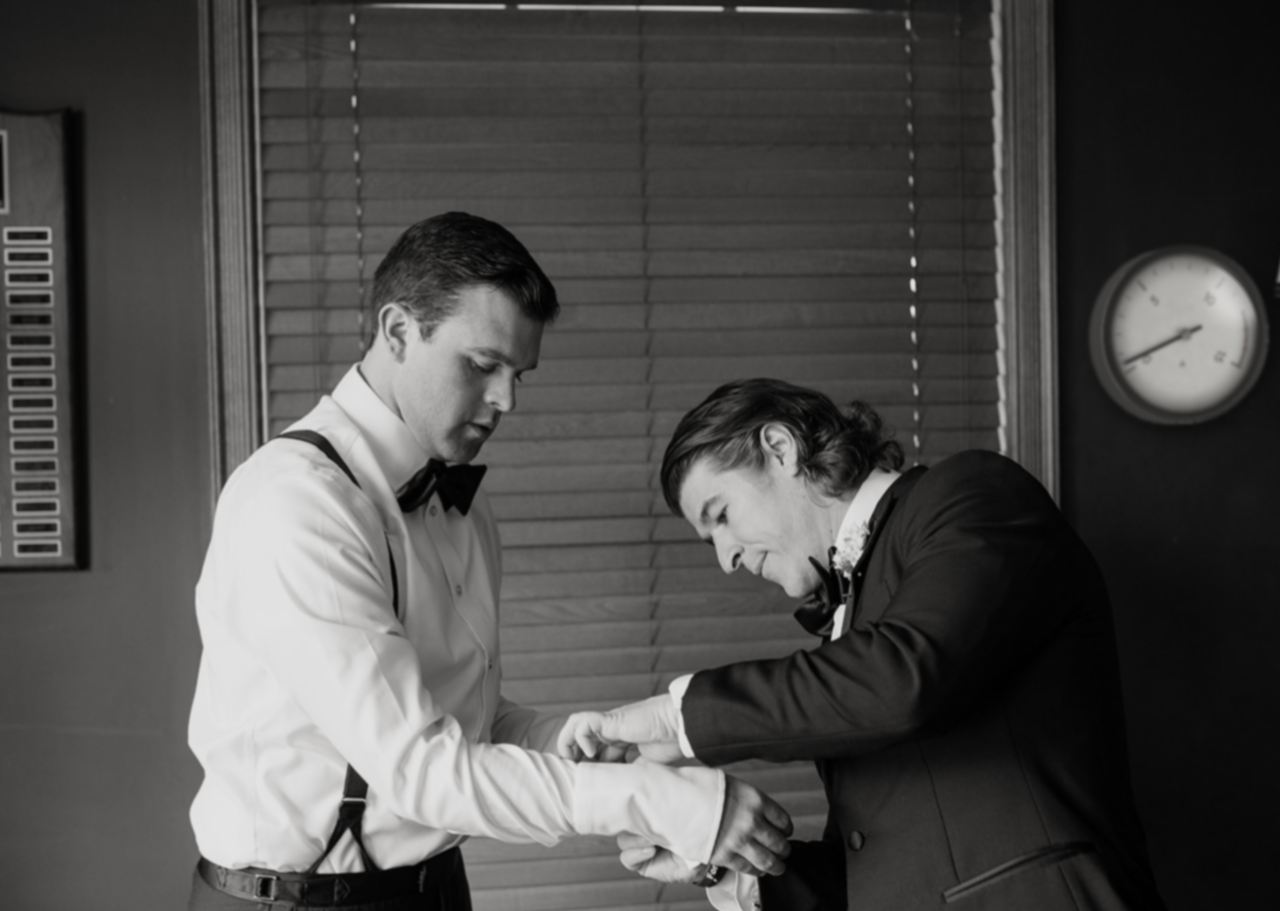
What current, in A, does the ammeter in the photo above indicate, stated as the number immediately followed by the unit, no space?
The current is 0.5A
